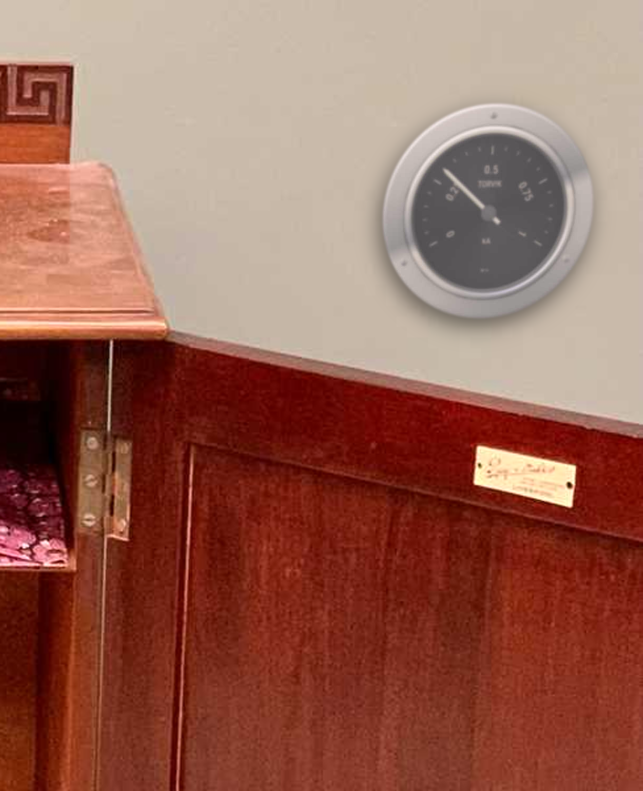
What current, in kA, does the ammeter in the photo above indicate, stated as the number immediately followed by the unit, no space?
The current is 0.3kA
